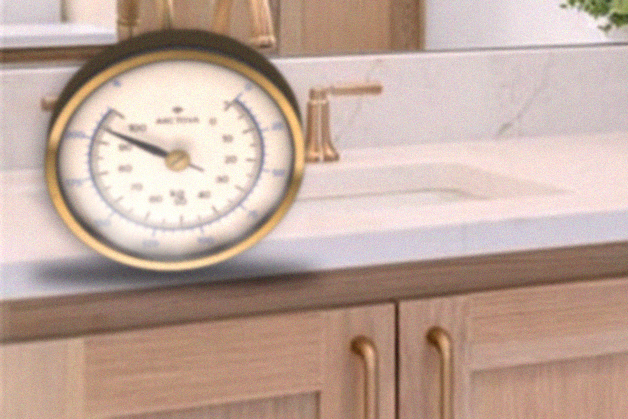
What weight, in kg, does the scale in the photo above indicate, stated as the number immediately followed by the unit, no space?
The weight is 95kg
